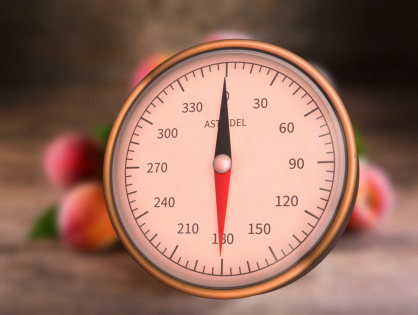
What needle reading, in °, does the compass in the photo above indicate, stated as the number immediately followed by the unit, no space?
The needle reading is 180°
